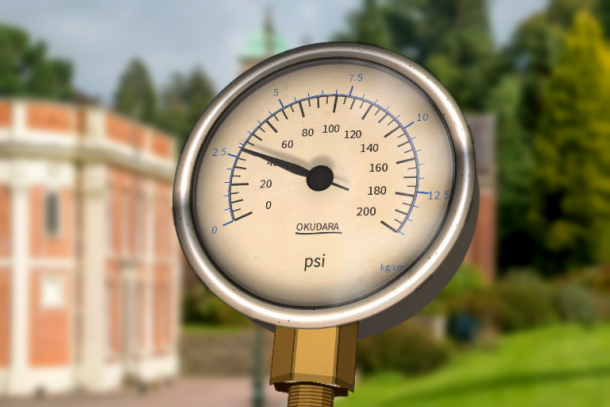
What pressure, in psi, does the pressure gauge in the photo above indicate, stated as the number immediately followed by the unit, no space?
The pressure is 40psi
